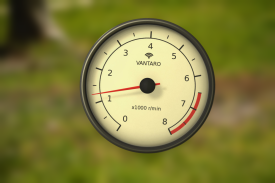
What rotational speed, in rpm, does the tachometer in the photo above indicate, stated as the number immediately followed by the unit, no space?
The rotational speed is 1250rpm
